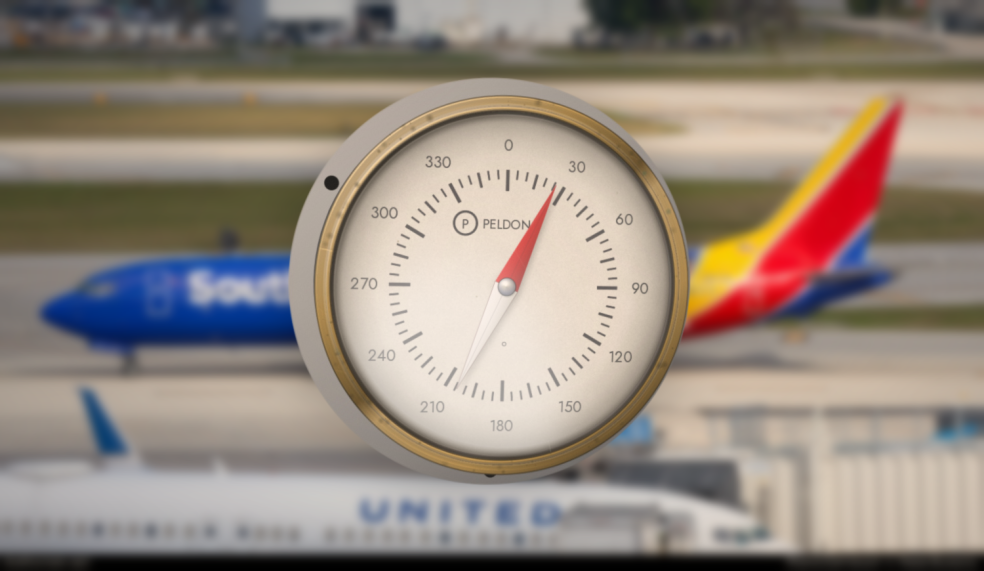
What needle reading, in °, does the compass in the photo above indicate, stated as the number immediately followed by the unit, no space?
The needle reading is 25°
